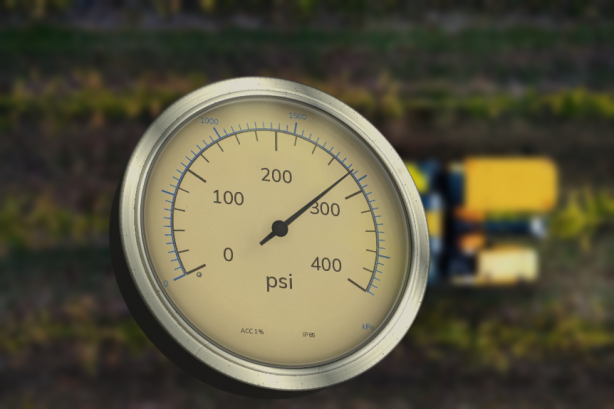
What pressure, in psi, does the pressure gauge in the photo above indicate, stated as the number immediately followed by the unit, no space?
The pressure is 280psi
